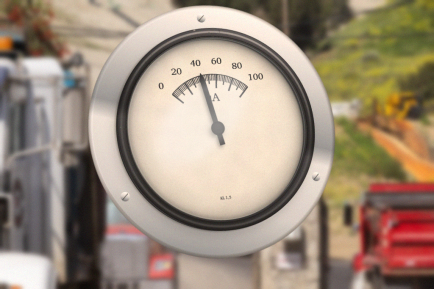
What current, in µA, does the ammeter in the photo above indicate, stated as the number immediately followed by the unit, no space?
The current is 40µA
